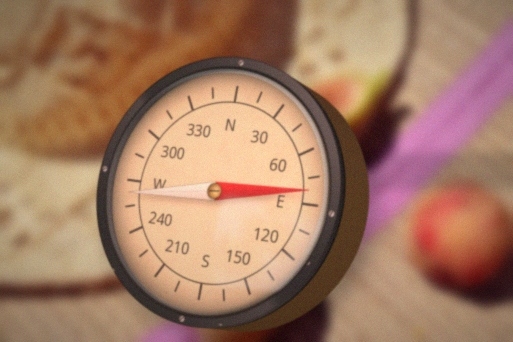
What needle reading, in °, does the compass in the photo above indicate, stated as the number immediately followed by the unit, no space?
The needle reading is 82.5°
